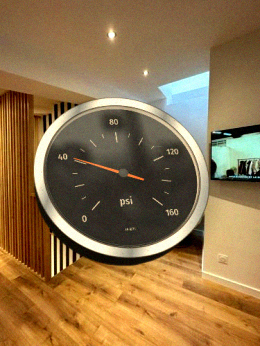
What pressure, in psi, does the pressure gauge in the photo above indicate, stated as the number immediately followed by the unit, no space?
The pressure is 40psi
